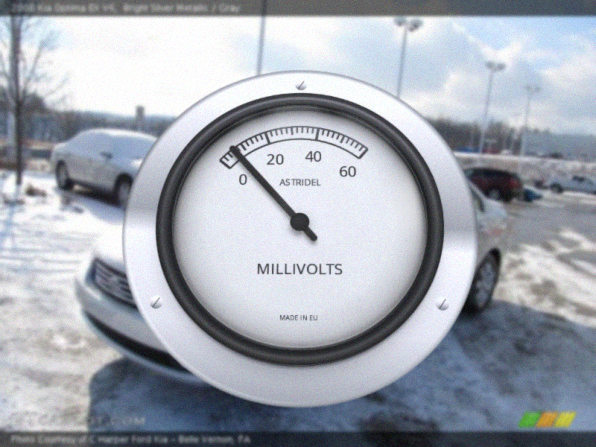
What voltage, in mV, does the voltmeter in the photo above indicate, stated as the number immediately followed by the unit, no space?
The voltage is 6mV
